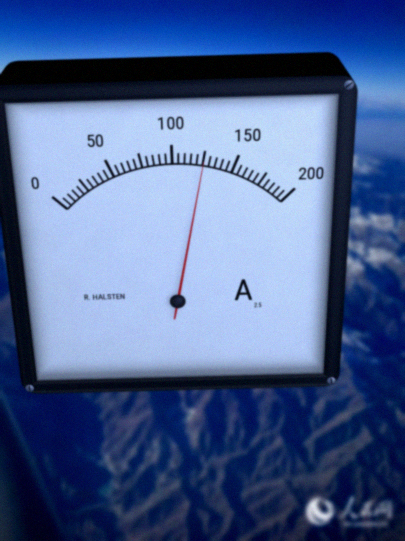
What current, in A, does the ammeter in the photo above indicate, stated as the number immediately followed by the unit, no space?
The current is 125A
